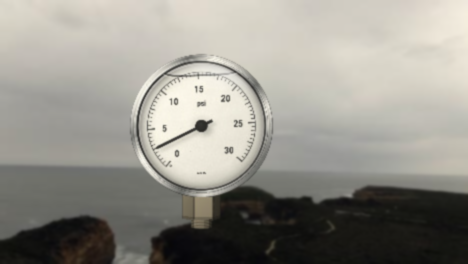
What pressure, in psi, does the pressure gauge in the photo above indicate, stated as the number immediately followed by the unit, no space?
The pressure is 2.5psi
